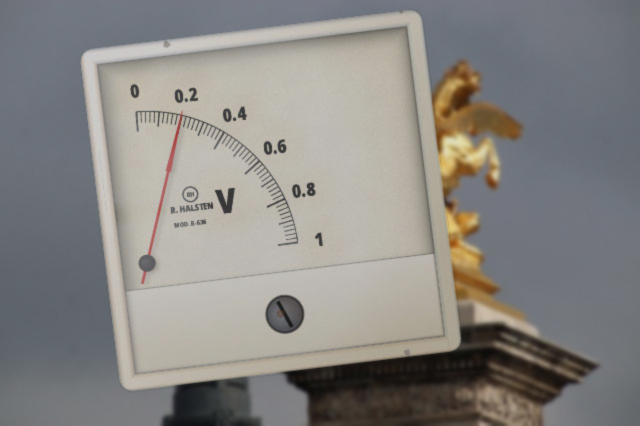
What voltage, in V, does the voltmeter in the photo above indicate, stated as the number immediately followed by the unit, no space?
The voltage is 0.2V
